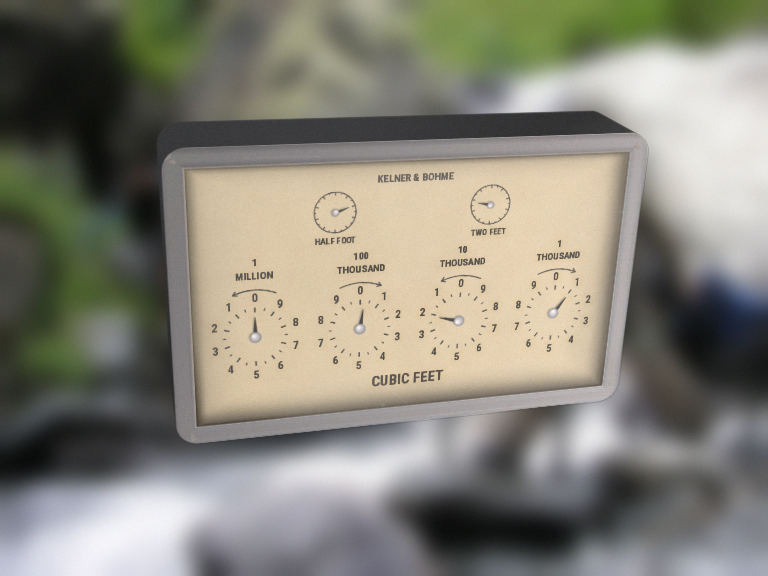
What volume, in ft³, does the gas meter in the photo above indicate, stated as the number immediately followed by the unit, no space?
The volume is 2100ft³
